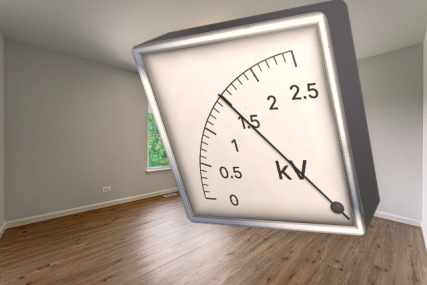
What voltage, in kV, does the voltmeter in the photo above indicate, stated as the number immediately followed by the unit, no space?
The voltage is 1.5kV
